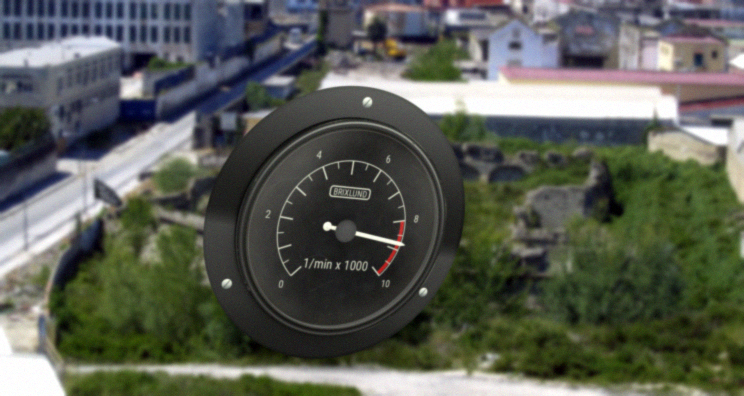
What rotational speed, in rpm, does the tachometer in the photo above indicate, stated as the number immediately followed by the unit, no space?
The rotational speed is 8750rpm
